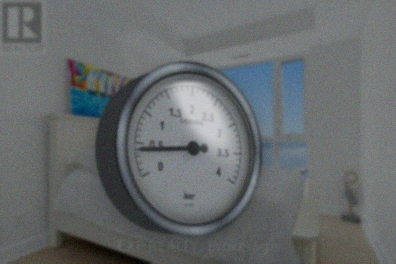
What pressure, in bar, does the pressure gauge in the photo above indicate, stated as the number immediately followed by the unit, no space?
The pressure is 0.4bar
